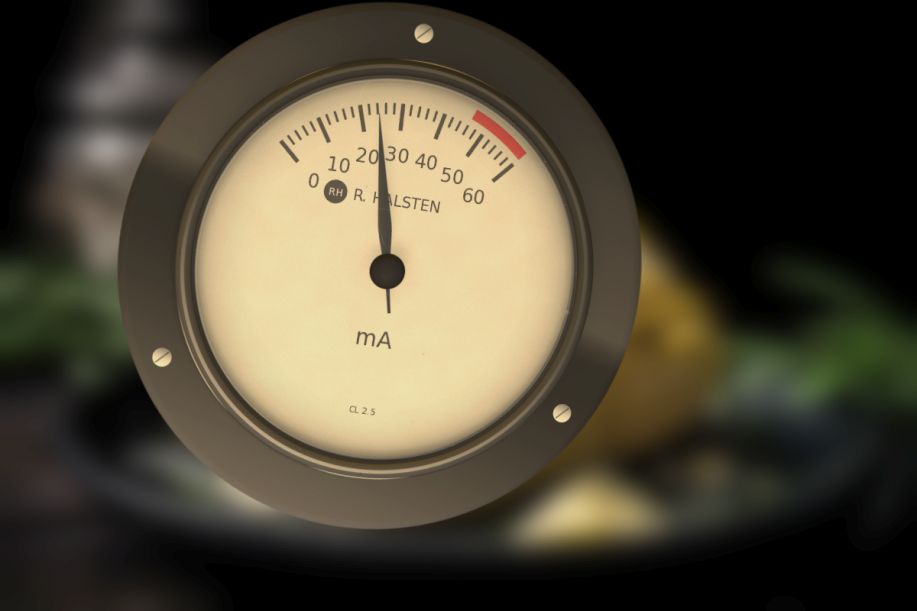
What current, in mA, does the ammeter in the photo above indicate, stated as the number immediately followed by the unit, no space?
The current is 24mA
